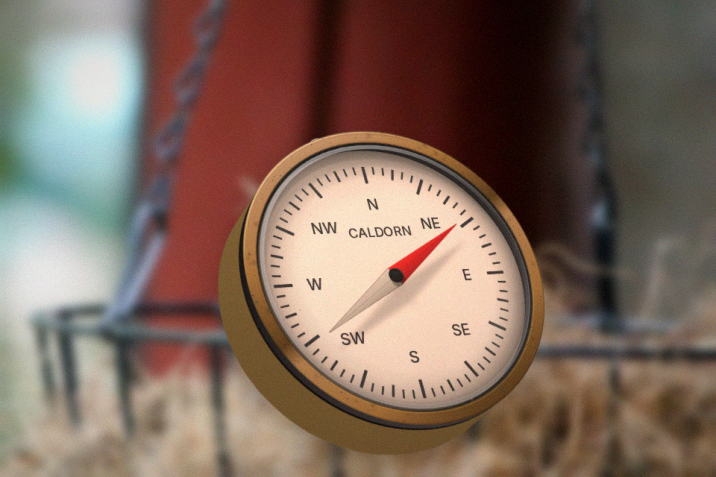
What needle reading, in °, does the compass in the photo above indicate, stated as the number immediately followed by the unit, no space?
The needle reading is 57.5°
